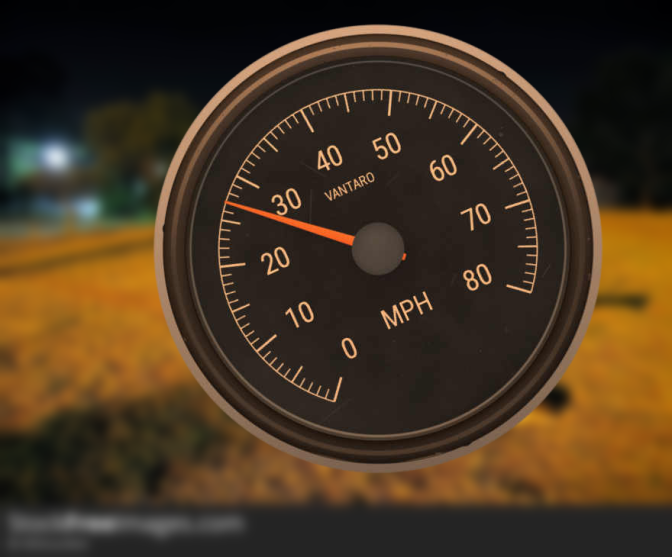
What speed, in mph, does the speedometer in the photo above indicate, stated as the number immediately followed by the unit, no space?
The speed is 27mph
